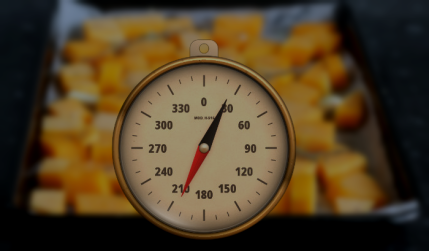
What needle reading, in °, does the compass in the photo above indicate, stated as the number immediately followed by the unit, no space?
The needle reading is 205°
